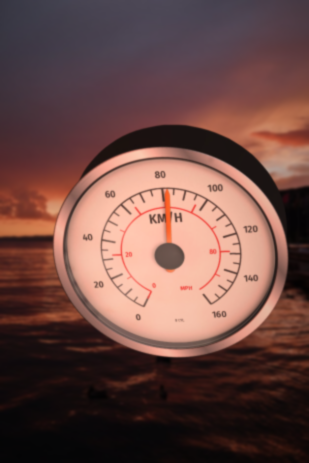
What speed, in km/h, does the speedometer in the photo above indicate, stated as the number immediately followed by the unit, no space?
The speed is 82.5km/h
